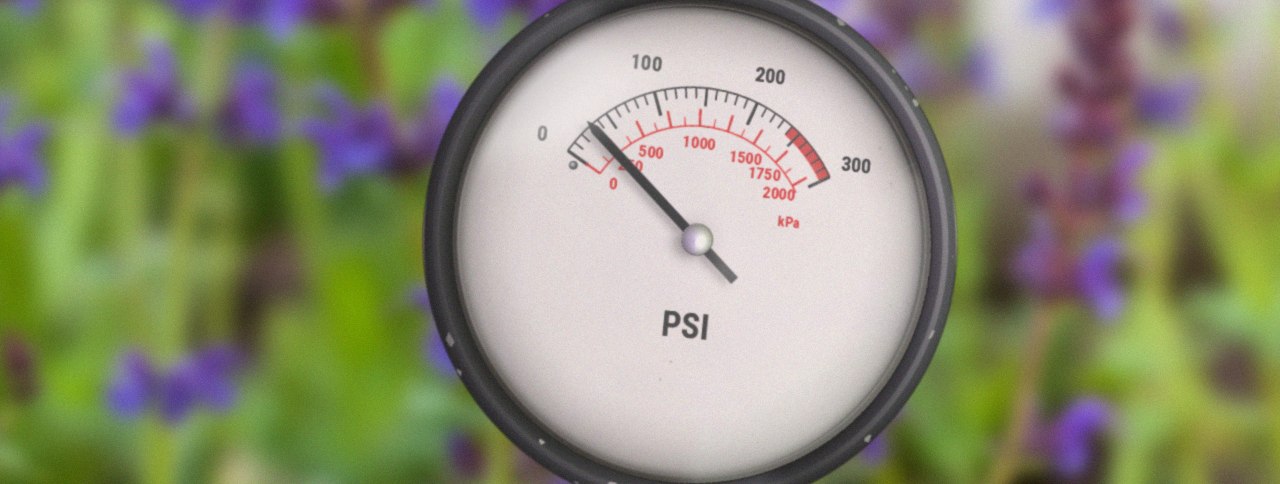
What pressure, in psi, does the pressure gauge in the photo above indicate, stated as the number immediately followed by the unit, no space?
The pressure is 30psi
